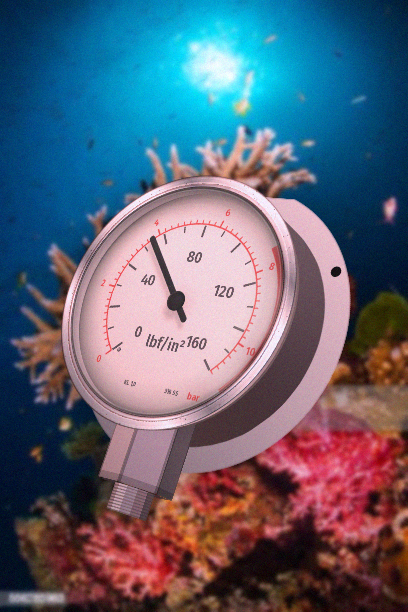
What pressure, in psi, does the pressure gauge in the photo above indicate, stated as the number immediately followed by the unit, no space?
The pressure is 55psi
